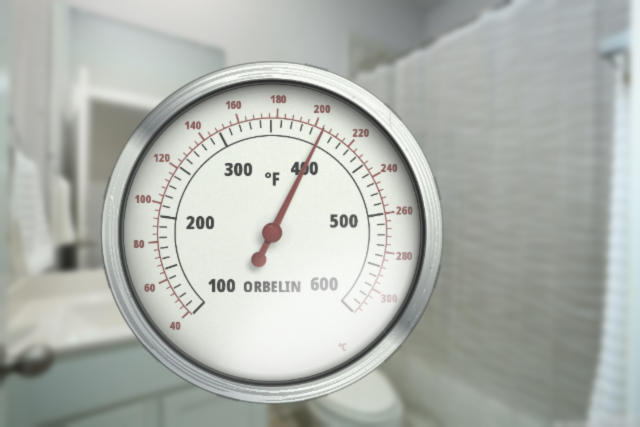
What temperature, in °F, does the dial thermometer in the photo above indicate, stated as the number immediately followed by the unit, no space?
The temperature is 400°F
